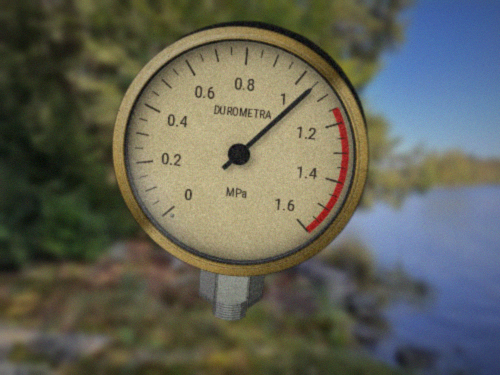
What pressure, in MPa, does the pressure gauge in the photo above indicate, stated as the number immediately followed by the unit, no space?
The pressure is 1.05MPa
